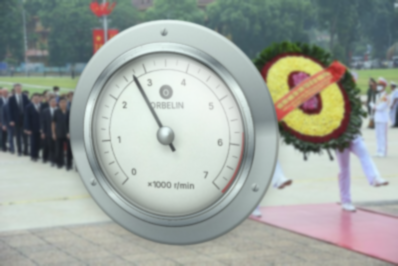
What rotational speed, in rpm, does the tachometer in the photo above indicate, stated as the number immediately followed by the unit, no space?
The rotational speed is 2750rpm
